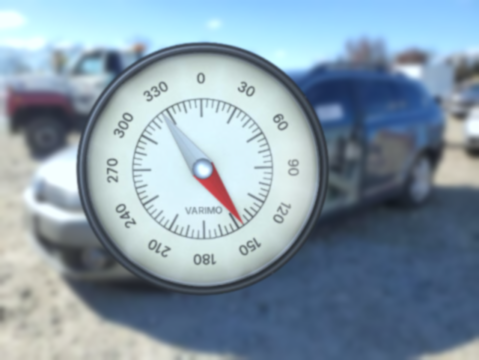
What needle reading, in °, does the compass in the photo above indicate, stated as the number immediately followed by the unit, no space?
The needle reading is 145°
